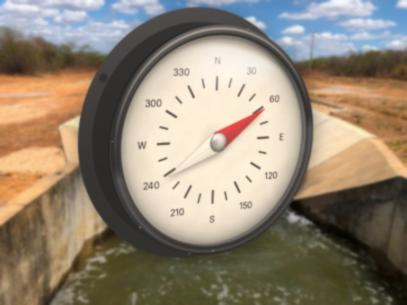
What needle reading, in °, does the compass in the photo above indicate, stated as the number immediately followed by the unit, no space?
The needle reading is 60°
